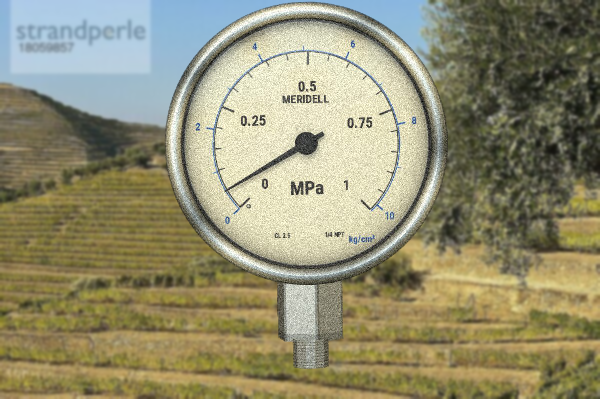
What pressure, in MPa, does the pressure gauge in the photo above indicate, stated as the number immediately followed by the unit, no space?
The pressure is 0.05MPa
